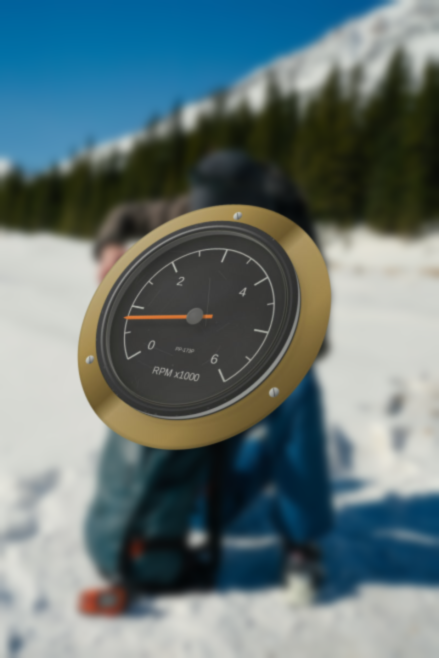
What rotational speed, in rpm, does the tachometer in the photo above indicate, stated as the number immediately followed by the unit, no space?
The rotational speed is 750rpm
